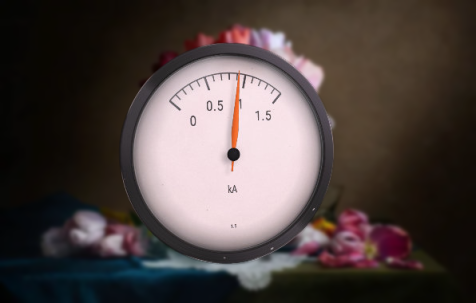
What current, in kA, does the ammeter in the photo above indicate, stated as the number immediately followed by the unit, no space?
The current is 0.9kA
